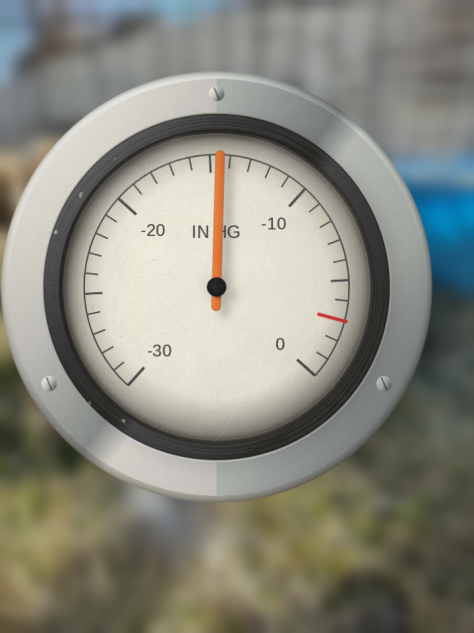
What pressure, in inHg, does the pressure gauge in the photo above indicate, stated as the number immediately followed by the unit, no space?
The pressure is -14.5inHg
